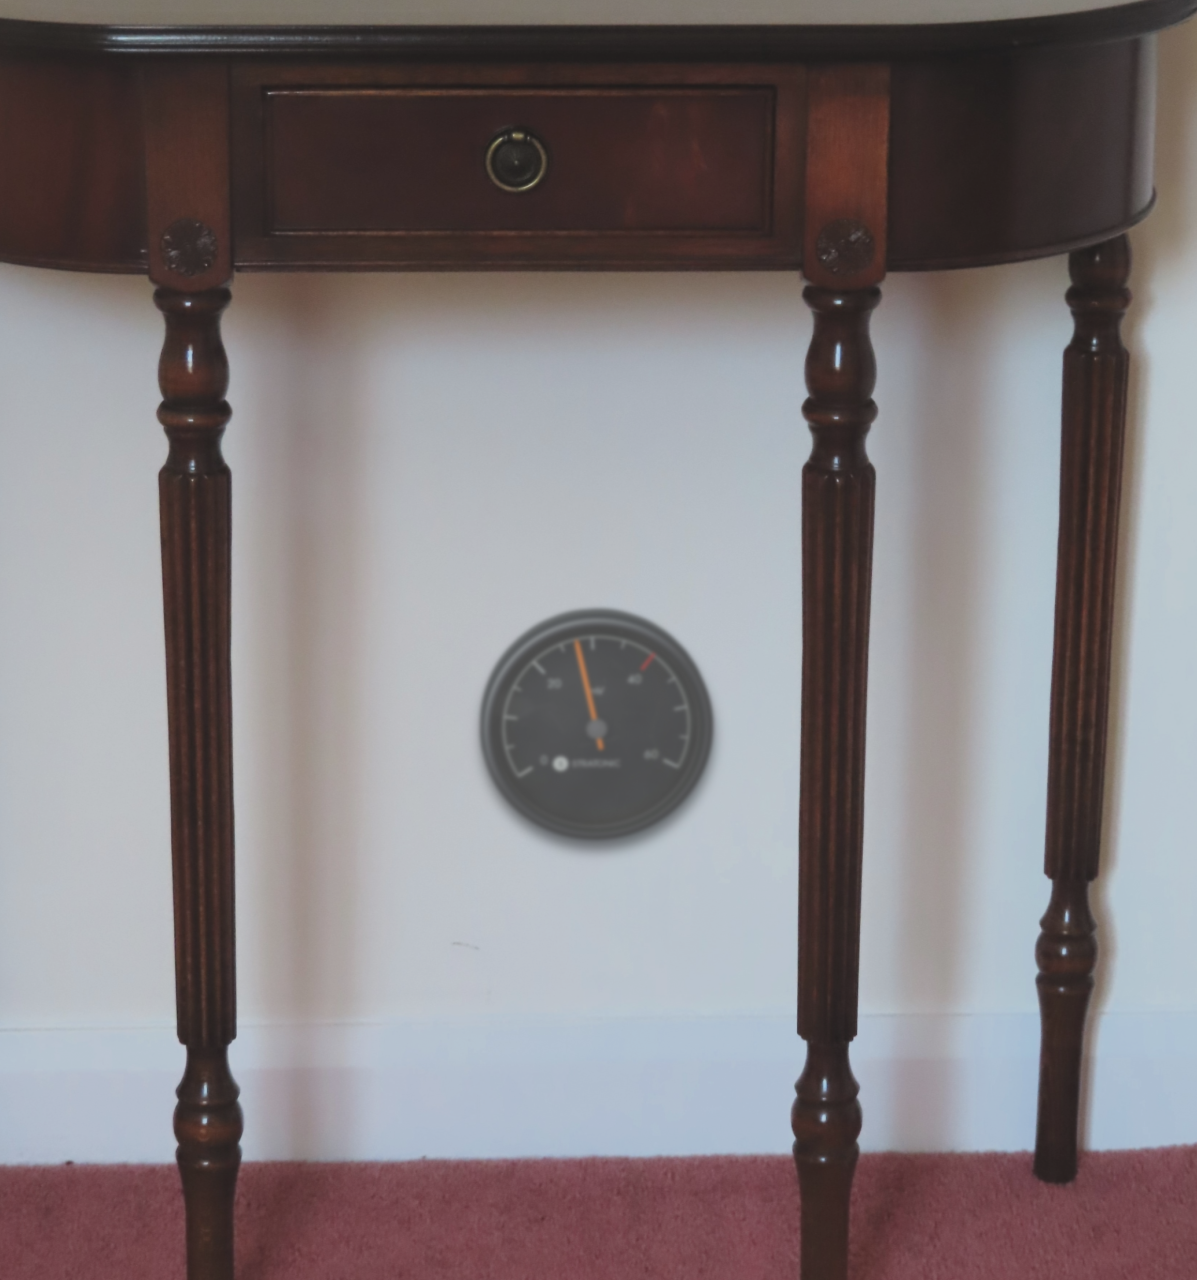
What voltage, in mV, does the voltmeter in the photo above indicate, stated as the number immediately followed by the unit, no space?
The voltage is 27.5mV
